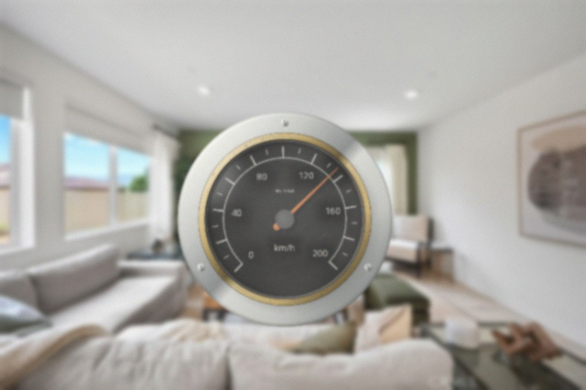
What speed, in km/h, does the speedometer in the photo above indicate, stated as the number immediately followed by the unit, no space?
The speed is 135km/h
